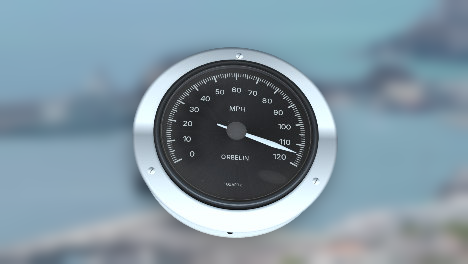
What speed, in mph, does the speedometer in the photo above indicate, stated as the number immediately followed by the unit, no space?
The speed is 115mph
